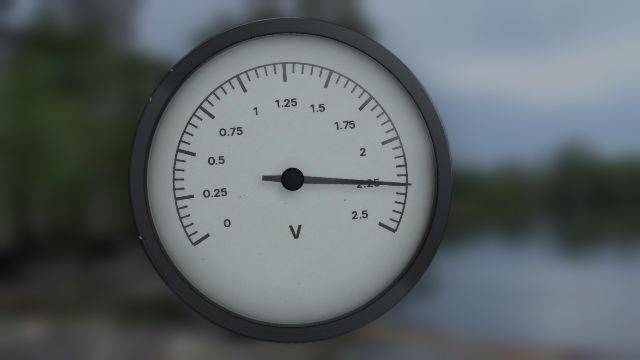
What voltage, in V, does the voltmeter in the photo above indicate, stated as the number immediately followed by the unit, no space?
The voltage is 2.25V
